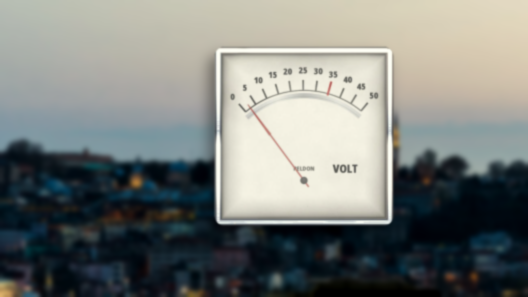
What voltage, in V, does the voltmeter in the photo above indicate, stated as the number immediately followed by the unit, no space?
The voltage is 2.5V
